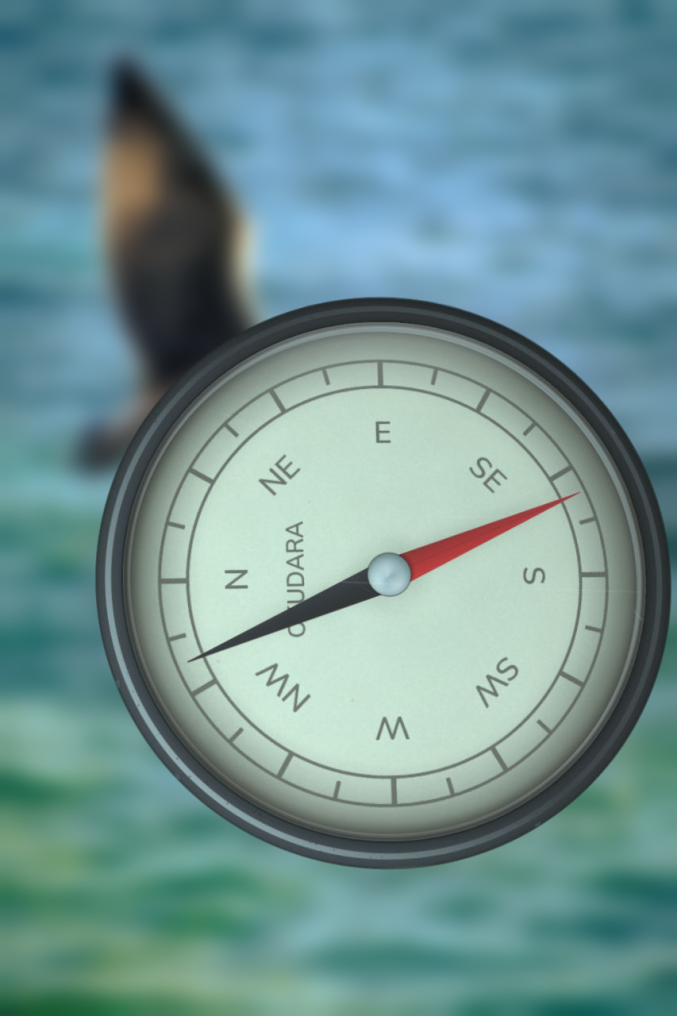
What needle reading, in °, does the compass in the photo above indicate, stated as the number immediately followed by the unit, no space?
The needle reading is 157.5°
